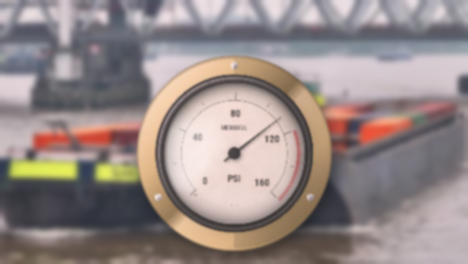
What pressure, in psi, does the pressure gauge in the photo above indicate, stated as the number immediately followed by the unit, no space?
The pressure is 110psi
